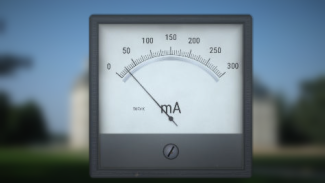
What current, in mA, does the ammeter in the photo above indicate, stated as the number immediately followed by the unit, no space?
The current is 25mA
